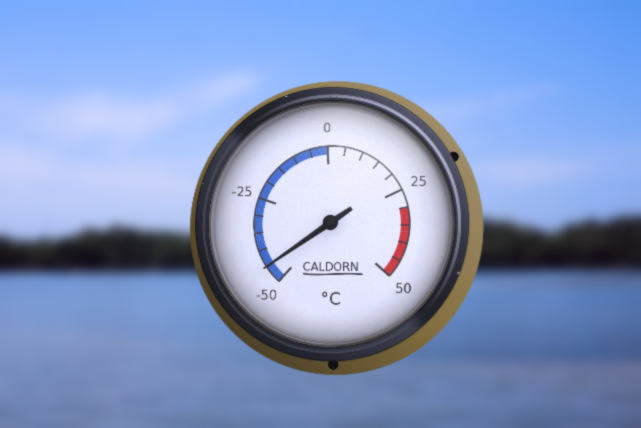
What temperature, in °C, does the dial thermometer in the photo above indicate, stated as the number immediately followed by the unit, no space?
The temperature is -45°C
